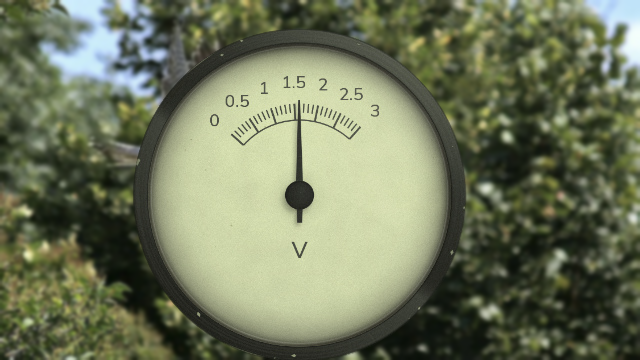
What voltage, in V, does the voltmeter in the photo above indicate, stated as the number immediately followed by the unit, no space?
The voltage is 1.6V
